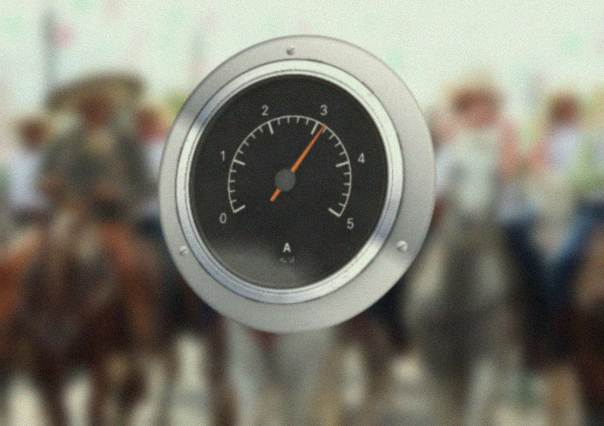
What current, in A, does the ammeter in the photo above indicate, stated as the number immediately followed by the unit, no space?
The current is 3.2A
